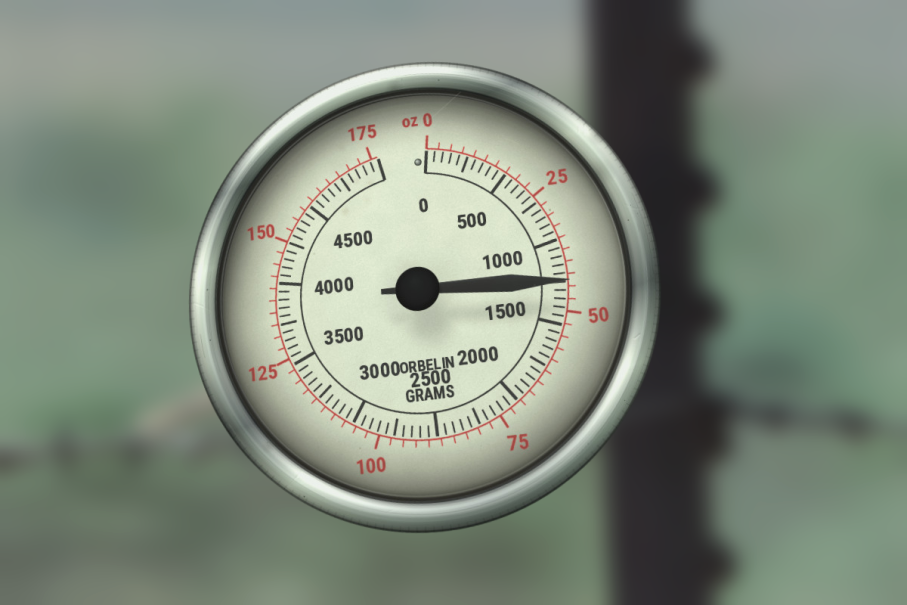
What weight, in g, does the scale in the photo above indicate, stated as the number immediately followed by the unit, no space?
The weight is 1250g
